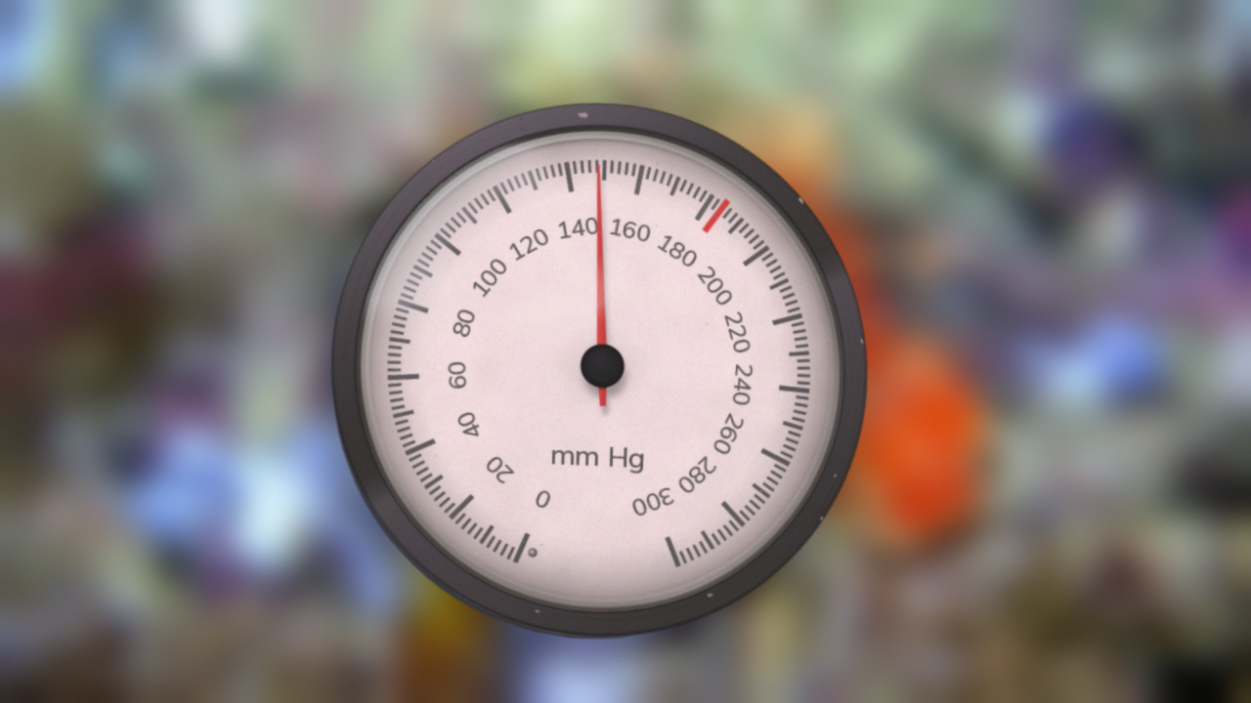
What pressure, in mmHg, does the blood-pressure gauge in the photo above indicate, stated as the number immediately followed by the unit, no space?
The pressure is 148mmHg
